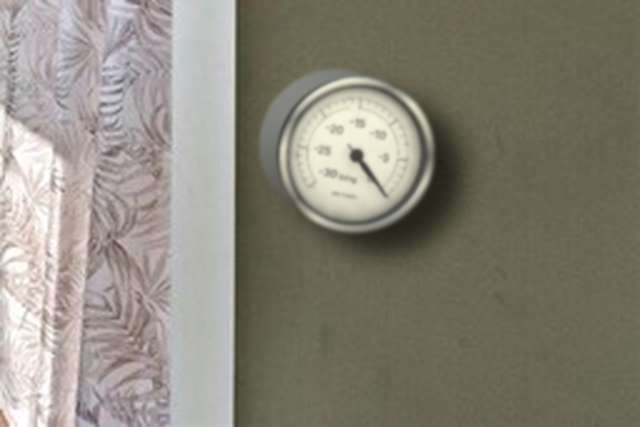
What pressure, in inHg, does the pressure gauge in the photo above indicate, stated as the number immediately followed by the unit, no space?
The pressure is 0inHg
